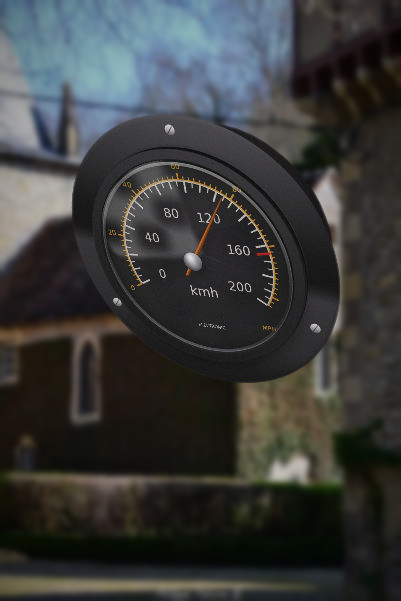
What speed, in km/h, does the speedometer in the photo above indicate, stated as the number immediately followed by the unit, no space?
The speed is 125km/h
